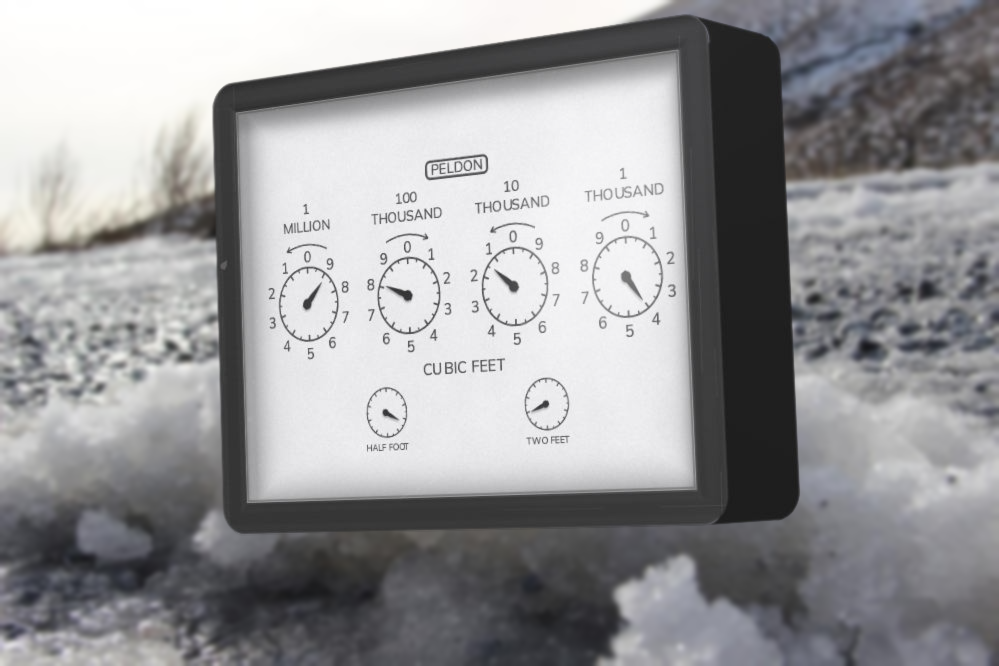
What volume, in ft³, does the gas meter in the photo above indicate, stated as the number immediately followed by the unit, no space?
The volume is 881400ft³
